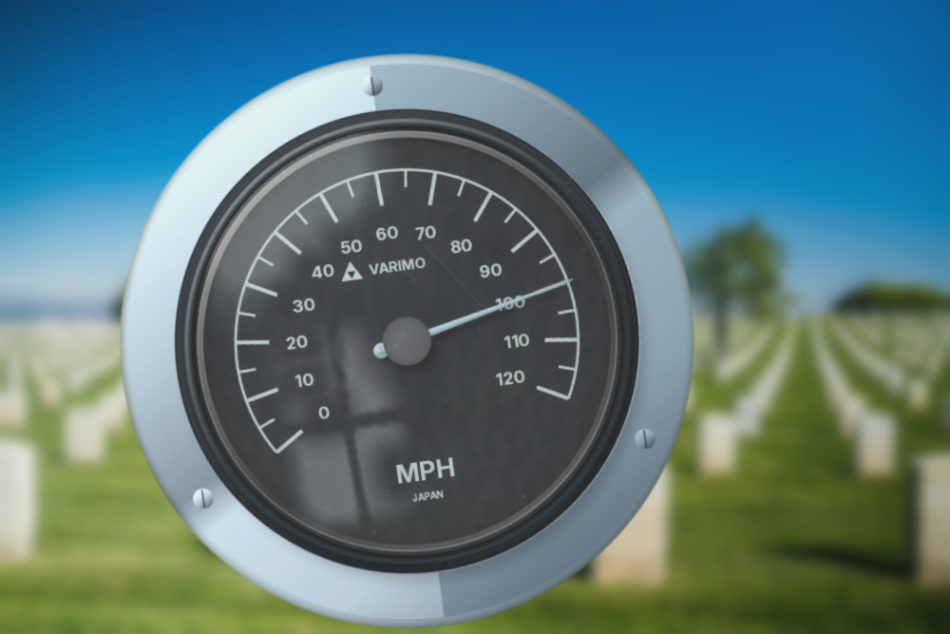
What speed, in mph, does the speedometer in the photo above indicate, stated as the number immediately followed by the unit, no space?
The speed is 100mph
